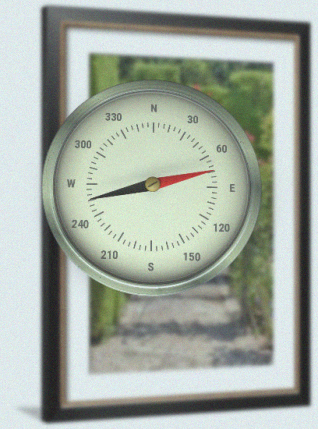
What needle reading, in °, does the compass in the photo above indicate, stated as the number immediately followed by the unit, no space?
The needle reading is 75°
